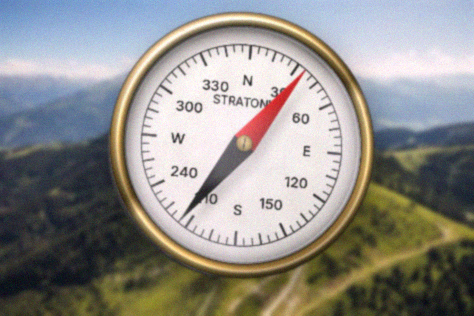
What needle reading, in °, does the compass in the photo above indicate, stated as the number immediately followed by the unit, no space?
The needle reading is 35°
